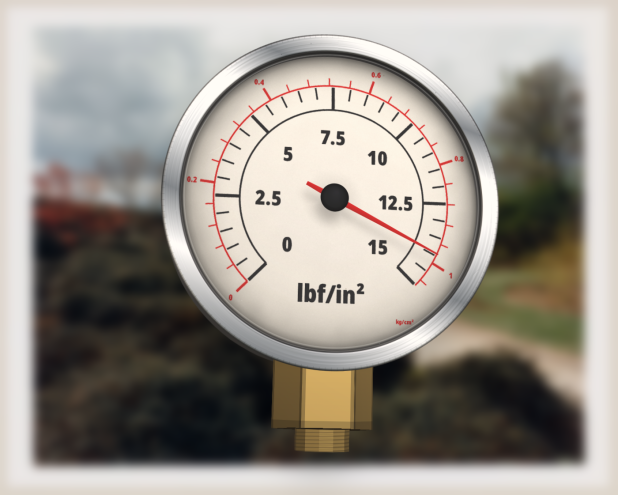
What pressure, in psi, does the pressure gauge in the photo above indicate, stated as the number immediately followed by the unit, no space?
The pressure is 14psi
